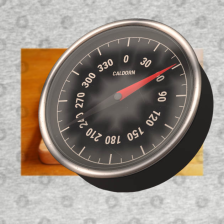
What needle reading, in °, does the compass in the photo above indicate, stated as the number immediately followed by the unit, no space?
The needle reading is 60°
